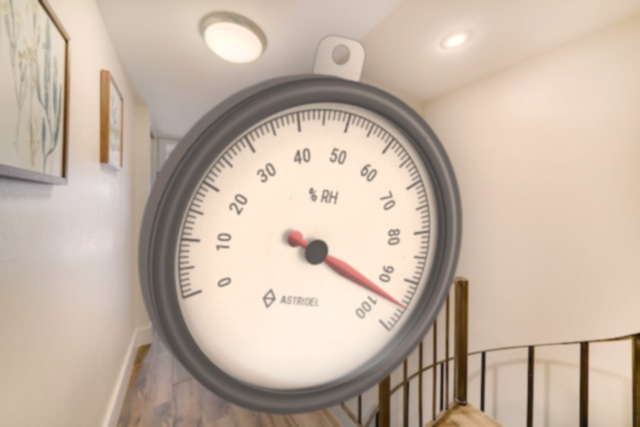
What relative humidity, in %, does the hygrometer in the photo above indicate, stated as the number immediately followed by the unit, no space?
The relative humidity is 95%
